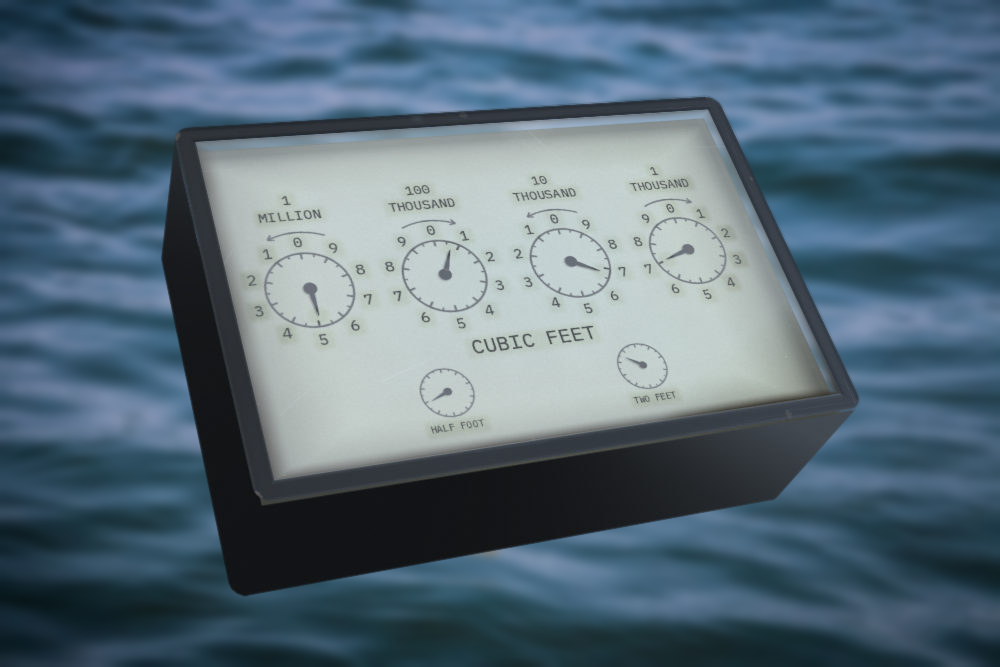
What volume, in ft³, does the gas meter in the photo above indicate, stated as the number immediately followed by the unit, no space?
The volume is 506700ft³
